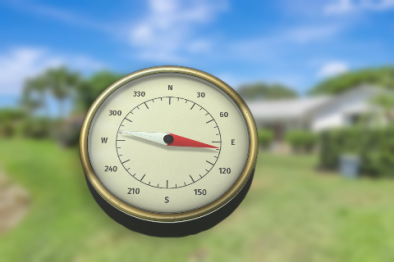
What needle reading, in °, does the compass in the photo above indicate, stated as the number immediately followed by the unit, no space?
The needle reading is 100°
